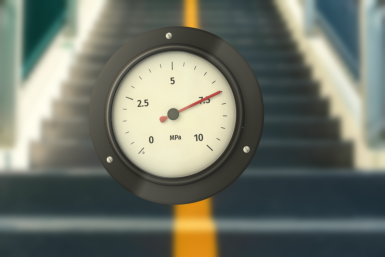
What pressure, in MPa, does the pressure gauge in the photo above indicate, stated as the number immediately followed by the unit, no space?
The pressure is 7.5MPa
